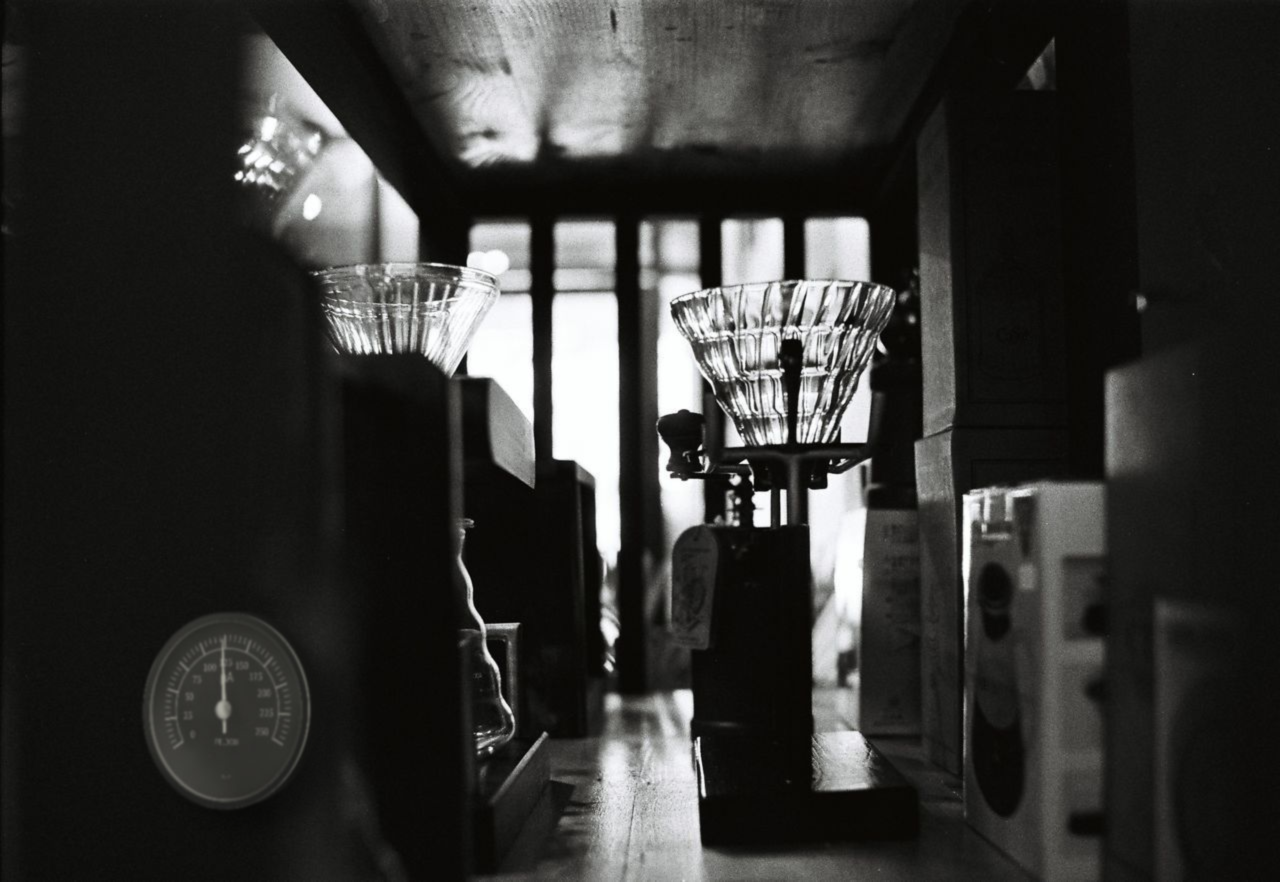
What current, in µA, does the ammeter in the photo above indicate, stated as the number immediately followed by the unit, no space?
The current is 125µA
